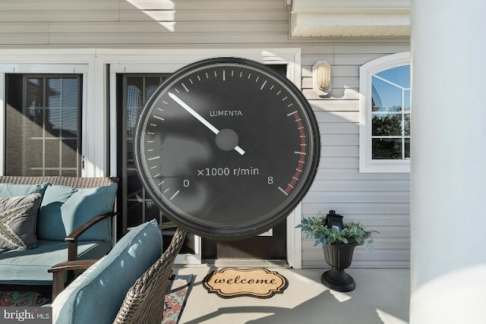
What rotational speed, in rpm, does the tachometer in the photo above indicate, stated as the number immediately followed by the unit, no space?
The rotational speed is 2600rpm
